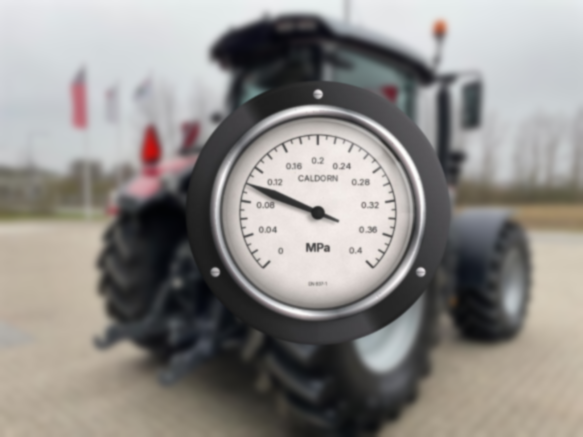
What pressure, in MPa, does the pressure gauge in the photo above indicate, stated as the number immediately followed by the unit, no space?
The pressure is 0.1MPa
